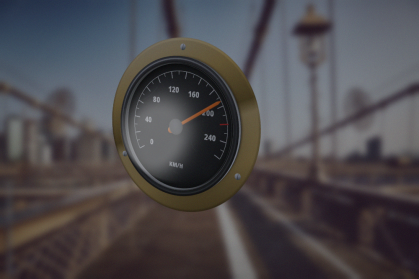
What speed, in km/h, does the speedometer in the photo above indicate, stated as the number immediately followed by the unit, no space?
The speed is 195km/h
